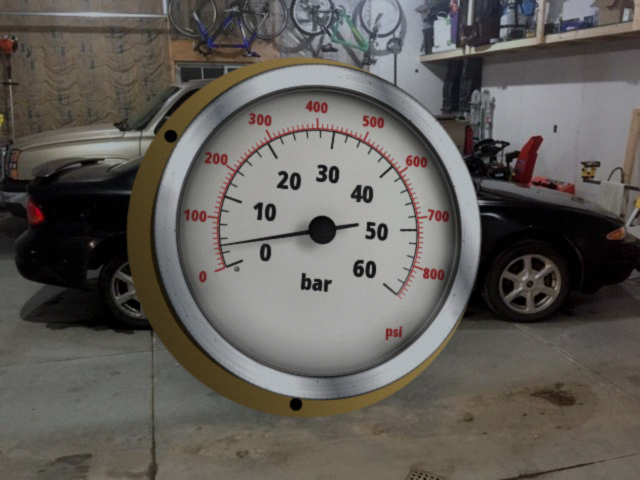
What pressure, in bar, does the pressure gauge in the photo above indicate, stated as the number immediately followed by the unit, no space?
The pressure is 3bar
